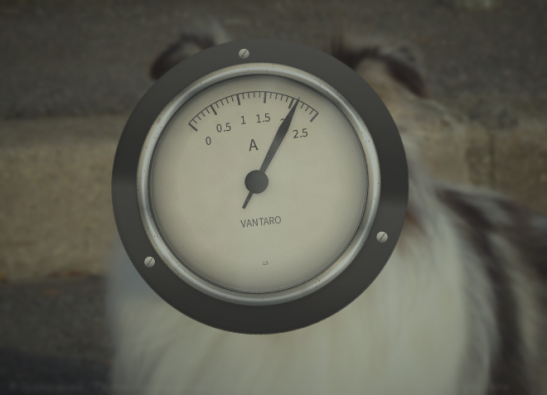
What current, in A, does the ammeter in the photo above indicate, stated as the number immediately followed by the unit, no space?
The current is 2.1A
